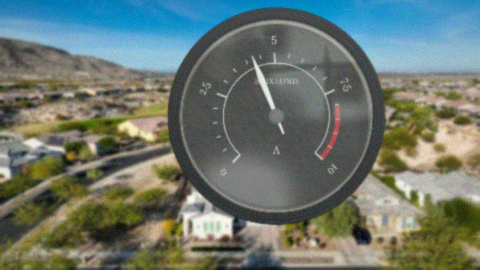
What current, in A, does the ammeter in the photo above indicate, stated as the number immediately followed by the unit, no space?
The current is 4.25A
